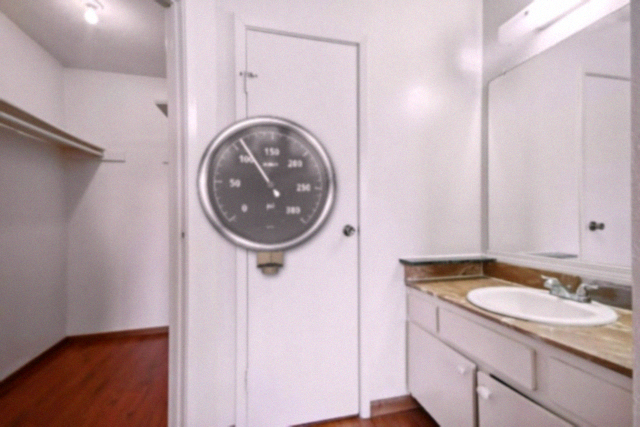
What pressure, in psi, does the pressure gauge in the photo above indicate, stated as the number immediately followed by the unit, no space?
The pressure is 110psi
